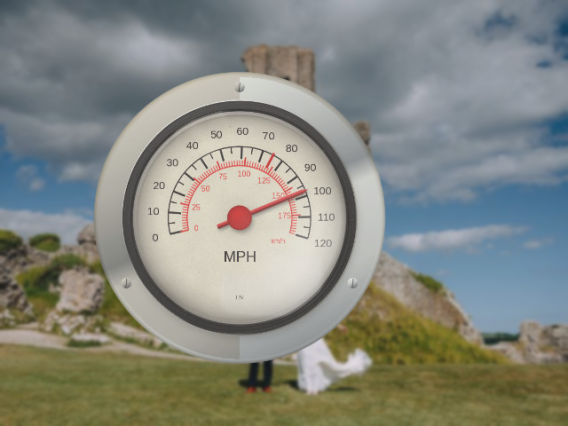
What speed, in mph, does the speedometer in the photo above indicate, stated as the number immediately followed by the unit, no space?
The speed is 97.5mph
